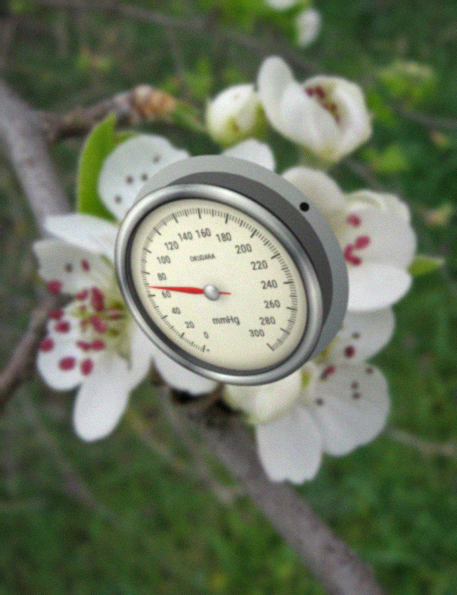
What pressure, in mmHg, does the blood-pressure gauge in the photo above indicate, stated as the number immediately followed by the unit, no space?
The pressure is 70mmHg
